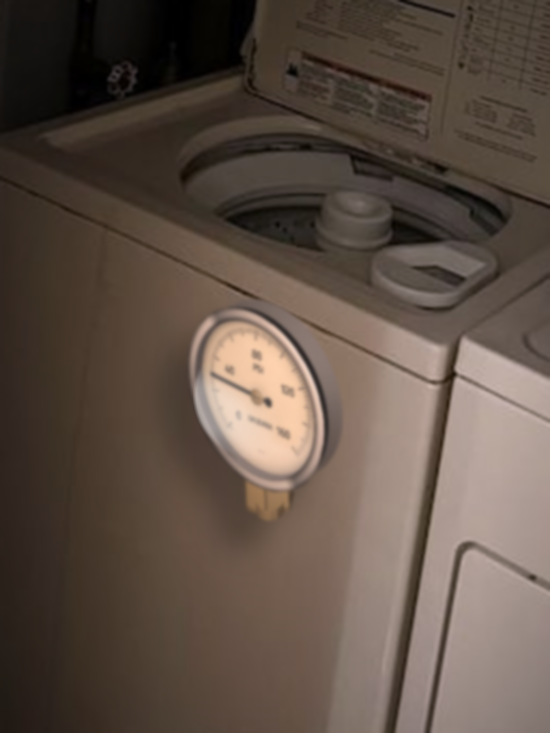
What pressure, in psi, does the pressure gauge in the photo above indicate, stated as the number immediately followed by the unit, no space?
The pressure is 30psi
